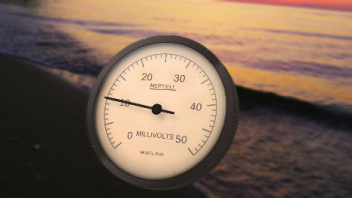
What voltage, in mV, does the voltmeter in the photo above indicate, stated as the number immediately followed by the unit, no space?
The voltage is 10mV
